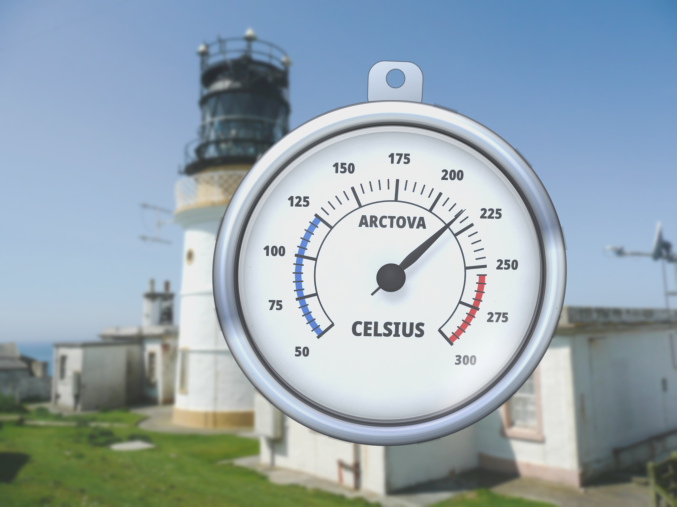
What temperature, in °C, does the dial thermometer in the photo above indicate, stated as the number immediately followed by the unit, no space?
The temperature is 215°C
